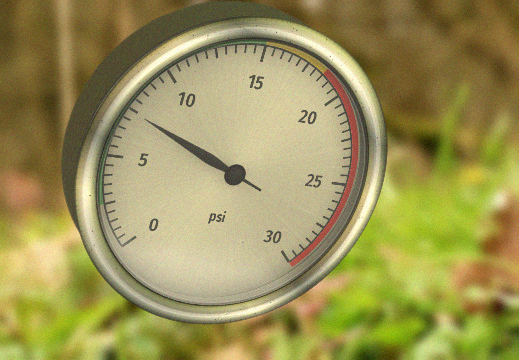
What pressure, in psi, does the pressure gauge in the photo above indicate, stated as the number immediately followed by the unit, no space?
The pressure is 7.5psi
